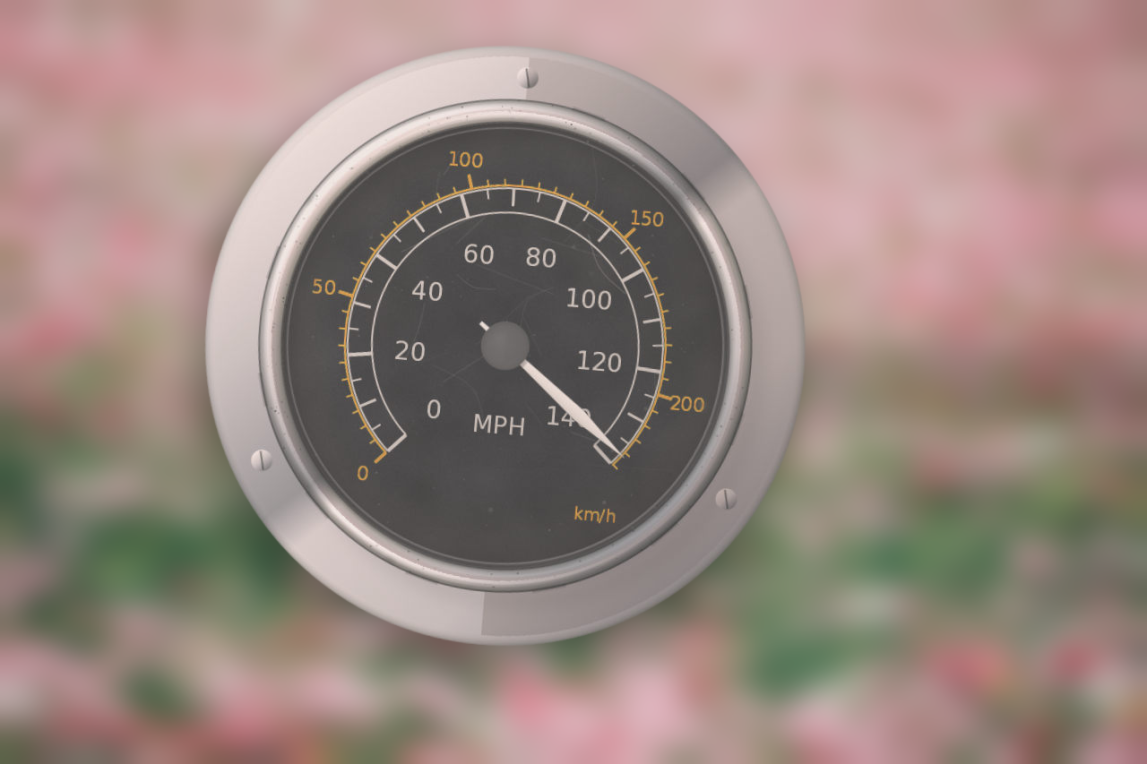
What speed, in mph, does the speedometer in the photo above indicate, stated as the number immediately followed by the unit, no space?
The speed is 137.5mph
